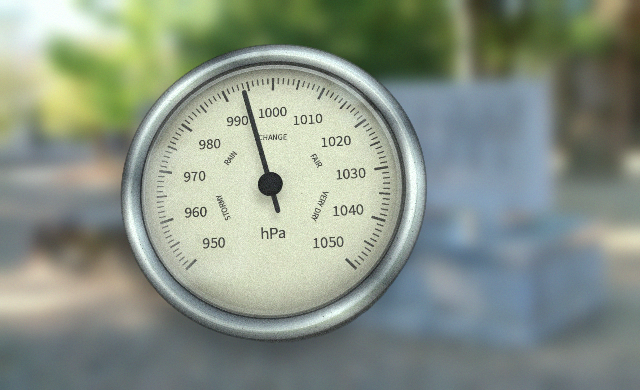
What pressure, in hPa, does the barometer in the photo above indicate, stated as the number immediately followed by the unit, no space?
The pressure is 994hPa
